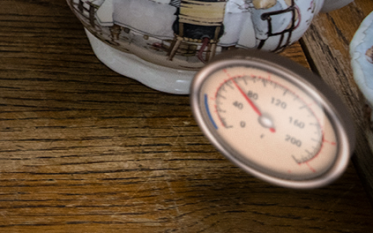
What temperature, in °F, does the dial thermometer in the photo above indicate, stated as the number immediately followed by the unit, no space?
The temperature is 70°F
